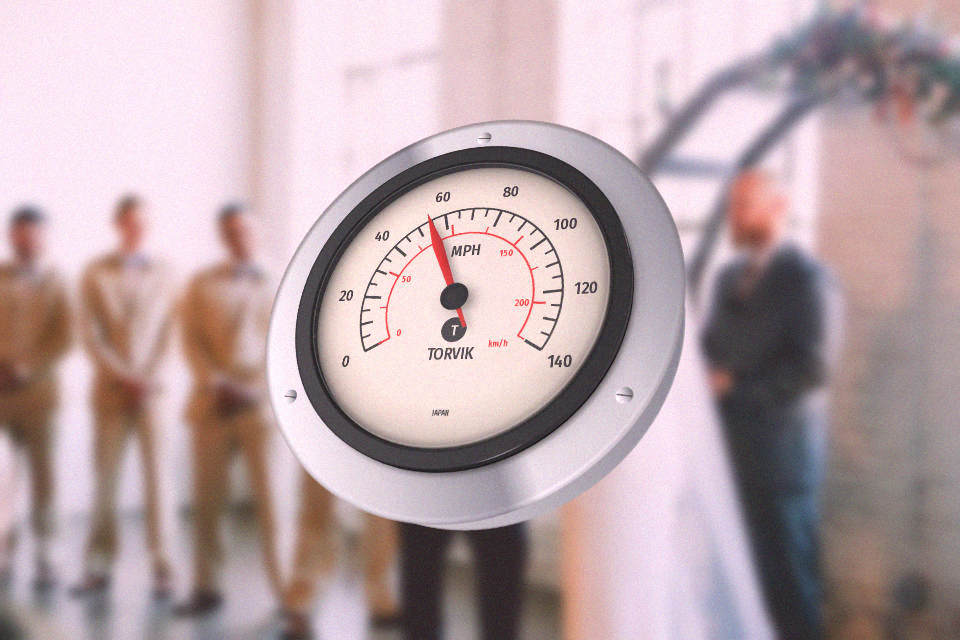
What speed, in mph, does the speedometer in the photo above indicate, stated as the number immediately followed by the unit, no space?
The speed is 55mph
